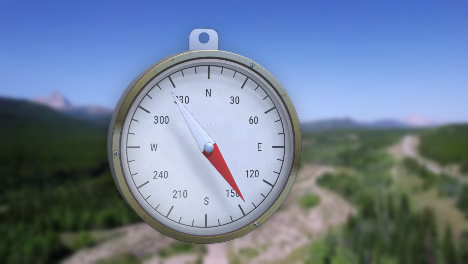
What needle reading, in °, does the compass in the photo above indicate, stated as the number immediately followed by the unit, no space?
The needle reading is 145°
